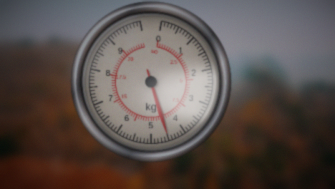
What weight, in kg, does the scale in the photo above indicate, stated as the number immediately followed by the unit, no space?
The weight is 4.5kg
